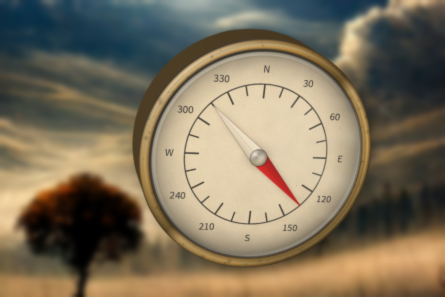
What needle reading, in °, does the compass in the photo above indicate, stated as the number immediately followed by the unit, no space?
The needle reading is 135°
